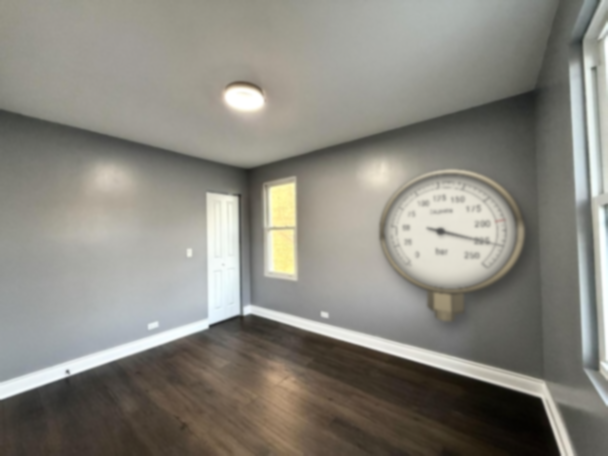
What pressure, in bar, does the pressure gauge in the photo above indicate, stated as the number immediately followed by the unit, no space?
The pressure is 225bar
